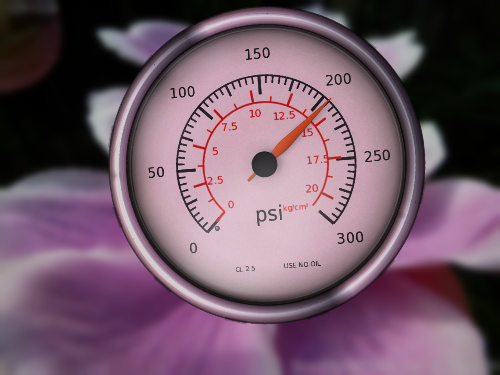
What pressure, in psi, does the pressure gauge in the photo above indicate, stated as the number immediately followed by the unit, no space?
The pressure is 205psi
